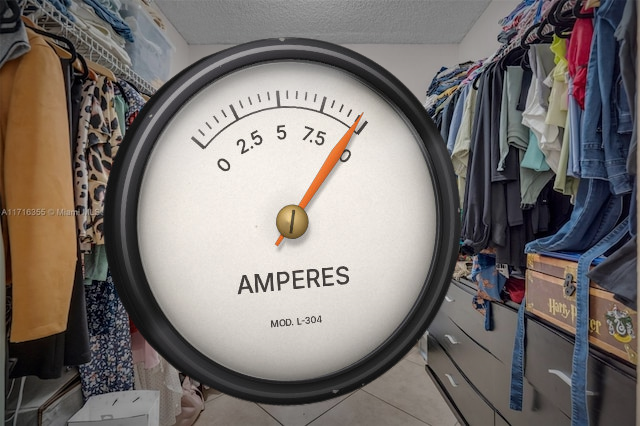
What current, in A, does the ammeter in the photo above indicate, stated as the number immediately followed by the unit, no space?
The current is 9.5A
